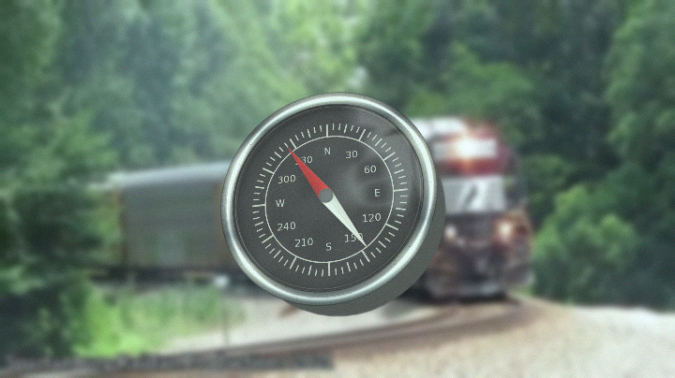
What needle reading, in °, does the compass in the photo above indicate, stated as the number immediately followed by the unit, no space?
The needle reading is 325°
